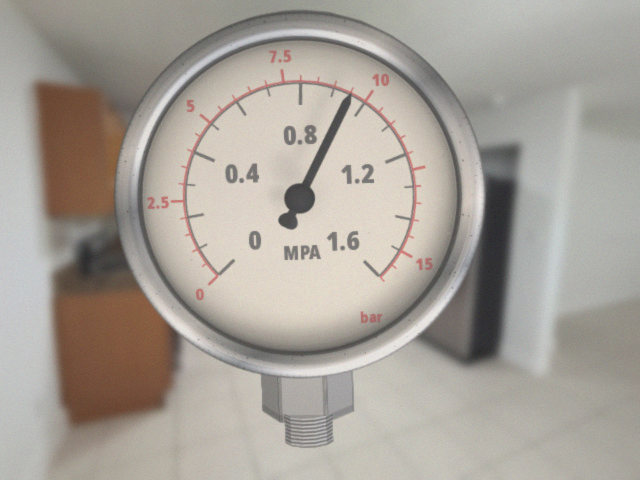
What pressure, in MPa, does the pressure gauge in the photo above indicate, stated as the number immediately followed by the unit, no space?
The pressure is 0.95MPa
